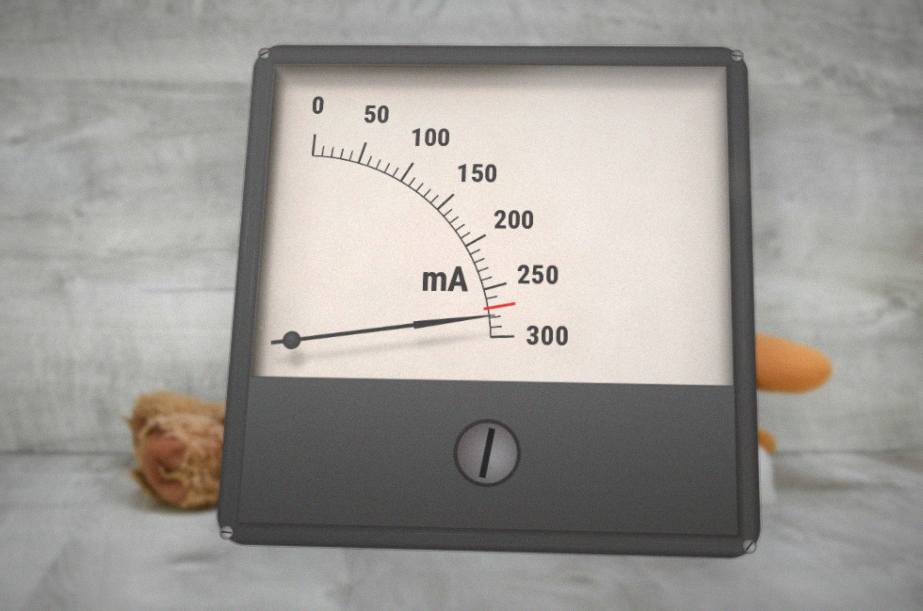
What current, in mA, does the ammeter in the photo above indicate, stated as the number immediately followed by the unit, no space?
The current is 280mA
